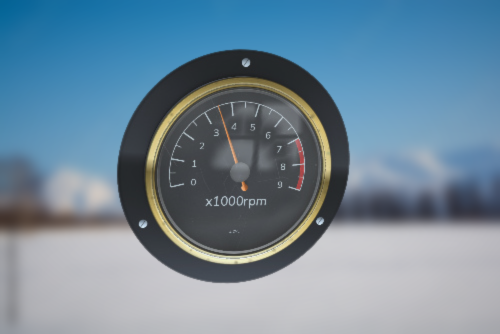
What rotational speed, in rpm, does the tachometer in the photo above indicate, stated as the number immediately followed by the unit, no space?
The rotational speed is 3500rpm
